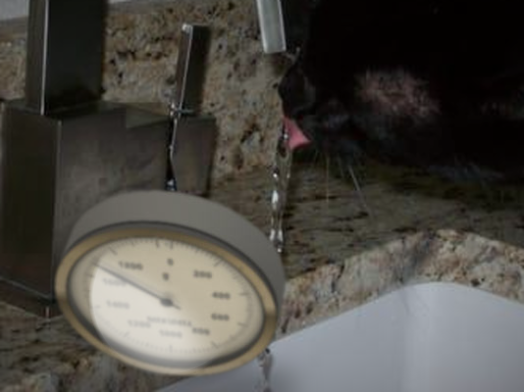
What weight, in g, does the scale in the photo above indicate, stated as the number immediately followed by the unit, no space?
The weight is 1700g
